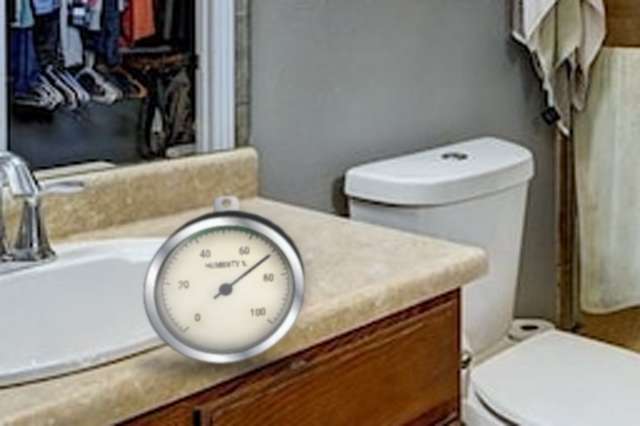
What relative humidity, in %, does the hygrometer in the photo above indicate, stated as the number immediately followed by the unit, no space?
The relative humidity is 70%
